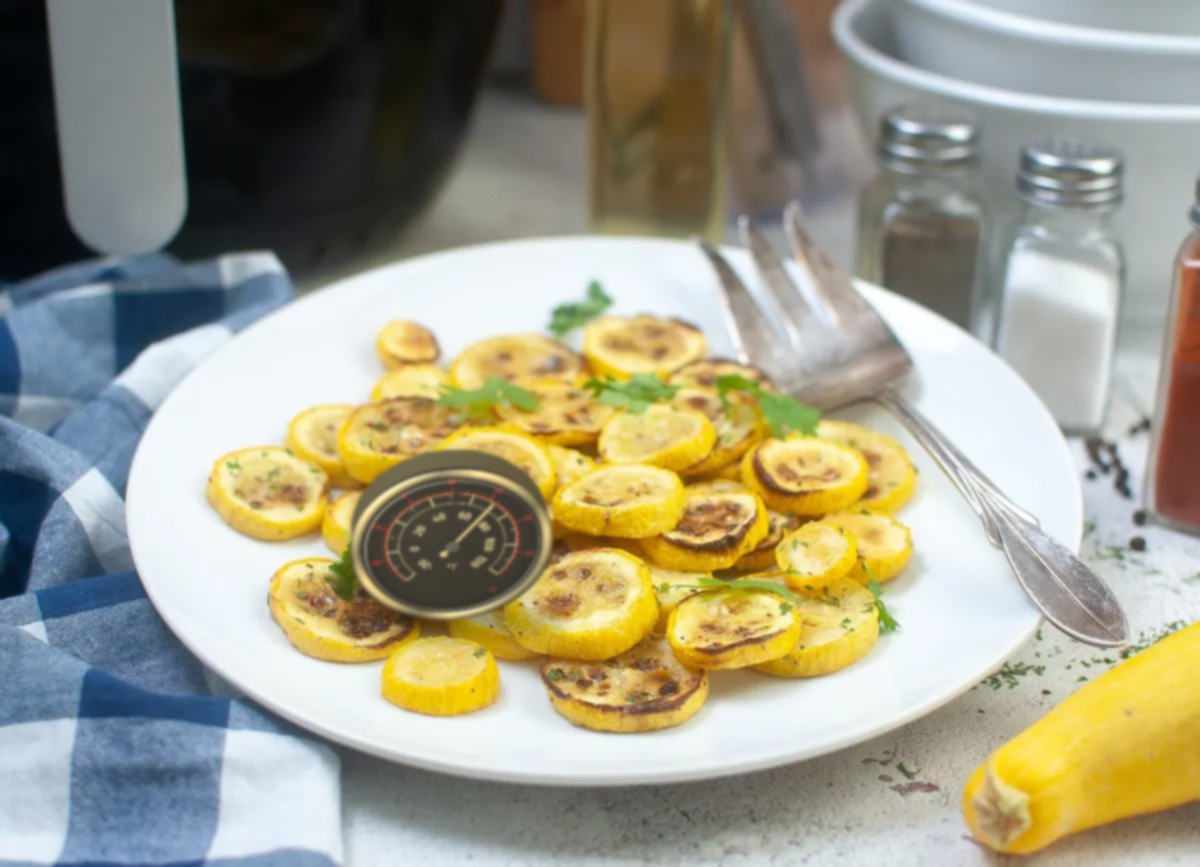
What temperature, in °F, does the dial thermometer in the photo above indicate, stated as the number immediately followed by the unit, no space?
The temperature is 70°F
